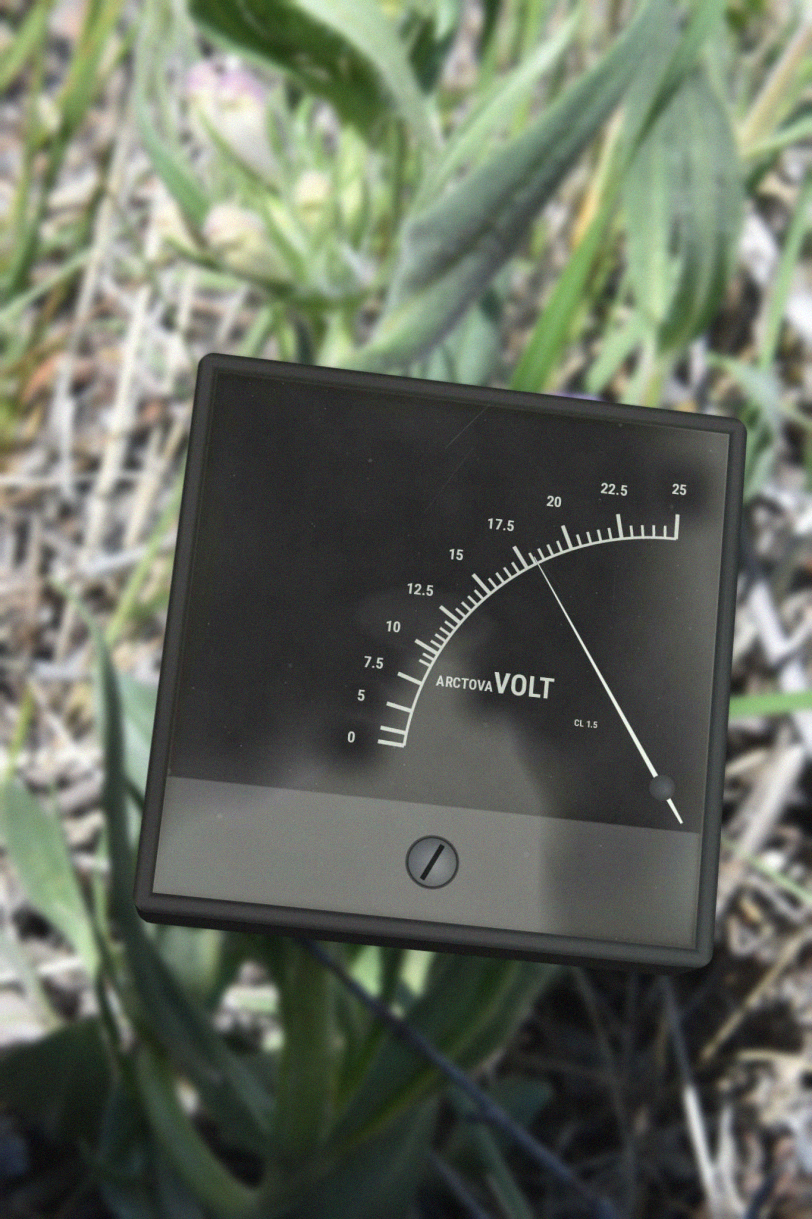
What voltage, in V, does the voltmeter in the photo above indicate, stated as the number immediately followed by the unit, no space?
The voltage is 18V
